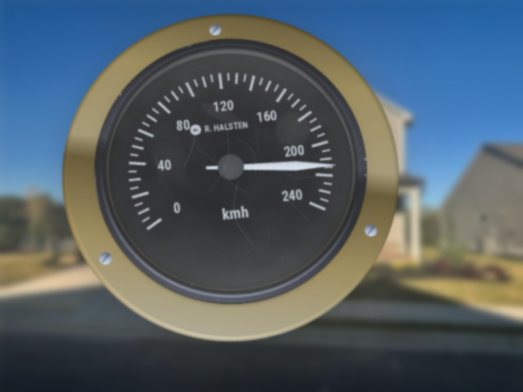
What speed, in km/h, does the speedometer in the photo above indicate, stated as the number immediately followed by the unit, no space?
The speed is 215km/h
